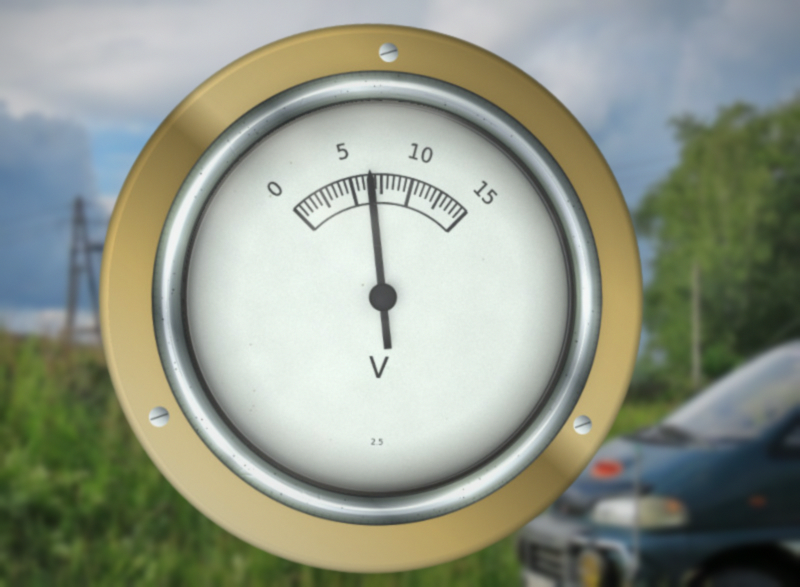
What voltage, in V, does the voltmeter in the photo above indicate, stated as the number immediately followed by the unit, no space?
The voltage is 6.5V
